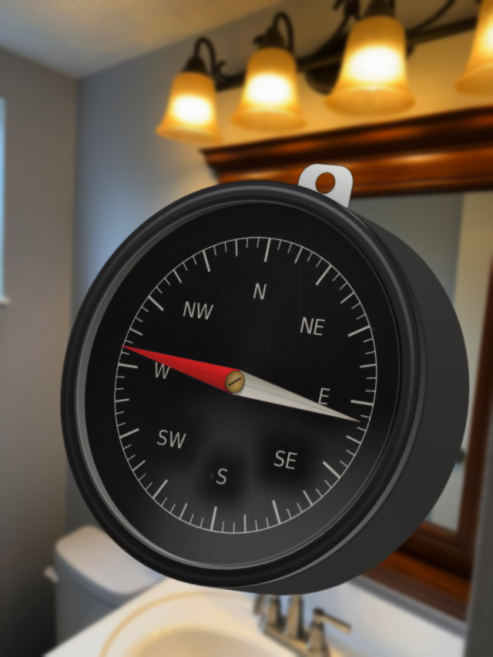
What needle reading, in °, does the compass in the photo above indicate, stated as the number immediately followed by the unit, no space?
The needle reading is 277.5°
